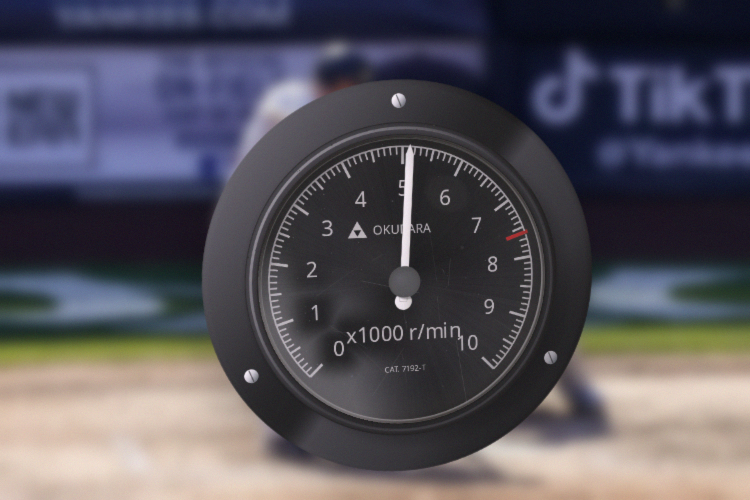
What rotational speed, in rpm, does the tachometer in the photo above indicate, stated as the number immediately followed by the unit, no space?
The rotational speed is 5100rpm
